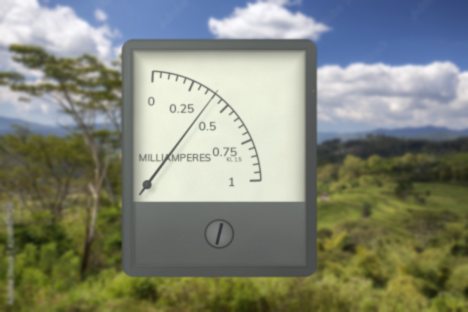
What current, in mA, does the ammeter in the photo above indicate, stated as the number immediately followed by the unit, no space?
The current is 0.4mA
